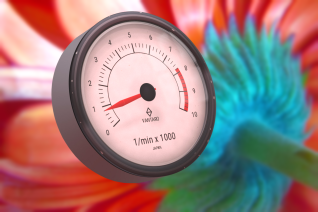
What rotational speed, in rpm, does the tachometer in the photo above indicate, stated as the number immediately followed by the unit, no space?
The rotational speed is 800rpm
